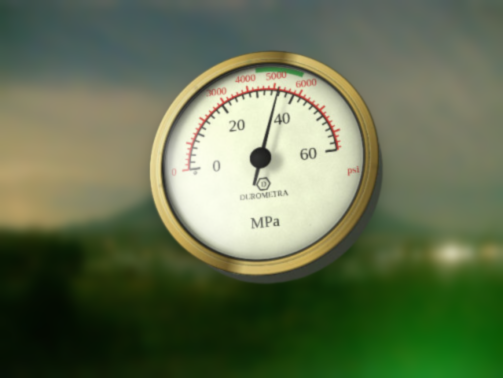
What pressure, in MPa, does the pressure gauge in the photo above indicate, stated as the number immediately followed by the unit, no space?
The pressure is 36MPa
